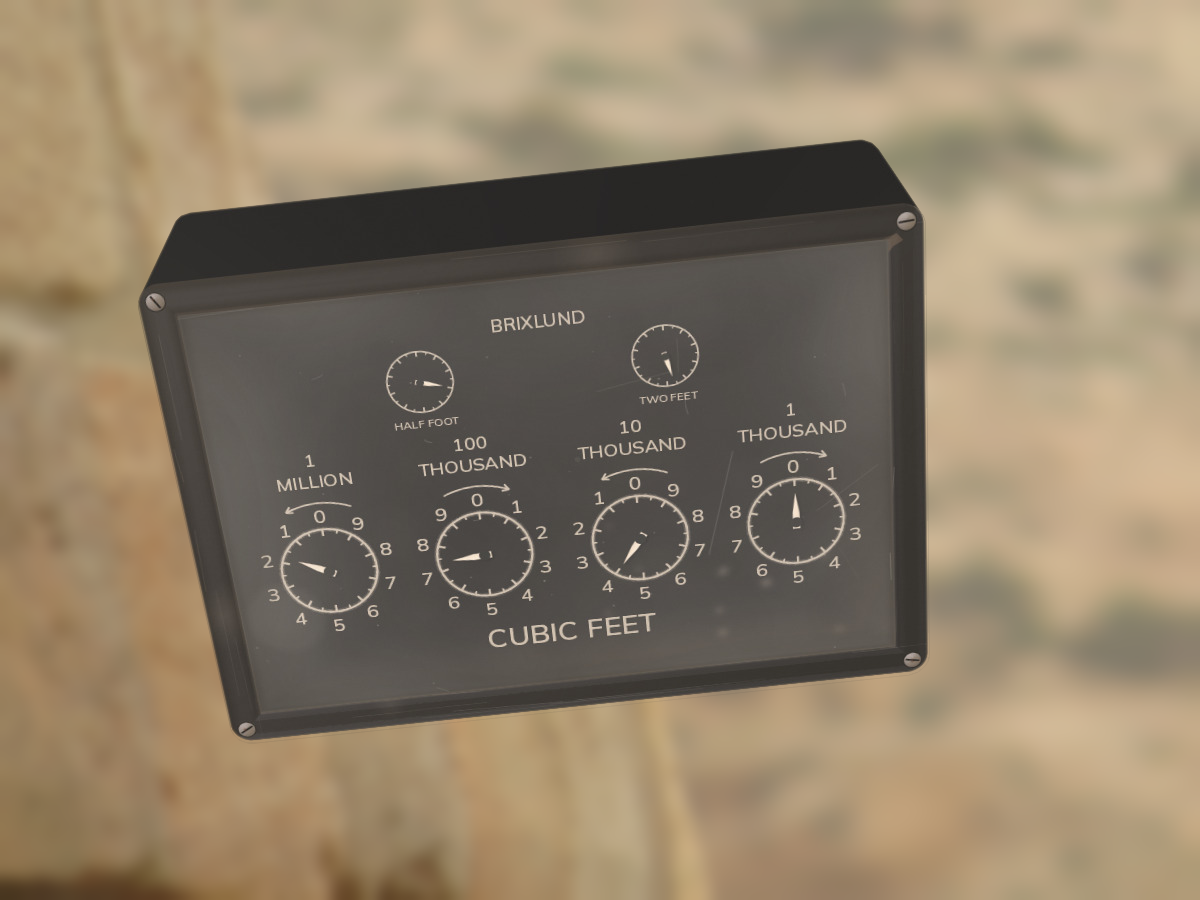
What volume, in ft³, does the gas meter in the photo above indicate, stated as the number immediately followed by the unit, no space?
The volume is 174000ft³
